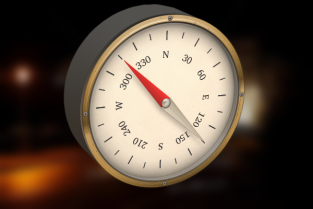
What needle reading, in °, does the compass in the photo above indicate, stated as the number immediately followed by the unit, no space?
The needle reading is 315°
